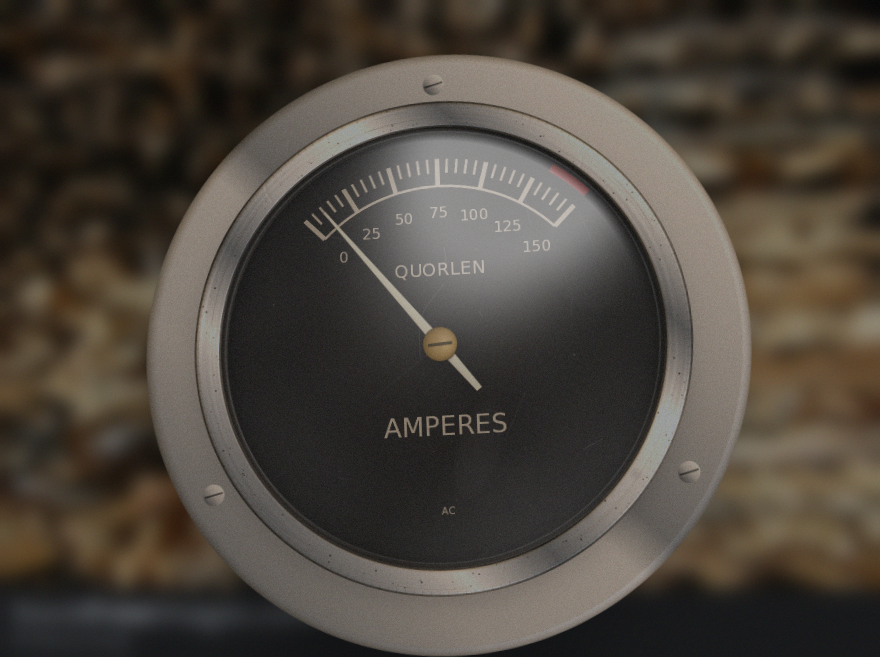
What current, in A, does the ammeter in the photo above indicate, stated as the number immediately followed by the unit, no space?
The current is 10A
